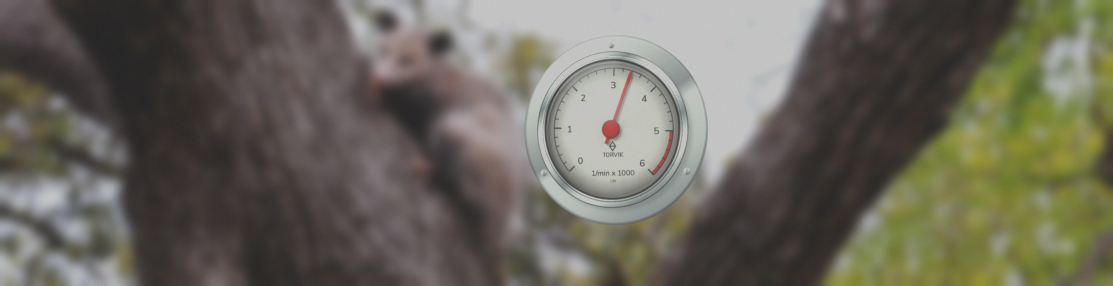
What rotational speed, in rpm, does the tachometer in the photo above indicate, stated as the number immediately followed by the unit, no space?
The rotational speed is 3400rpm
